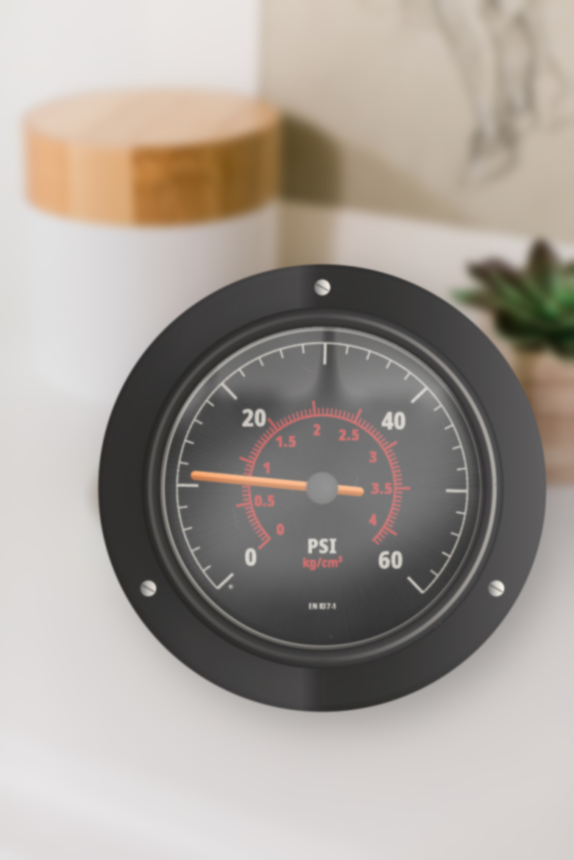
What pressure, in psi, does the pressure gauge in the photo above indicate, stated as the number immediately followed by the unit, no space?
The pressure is 11psi
